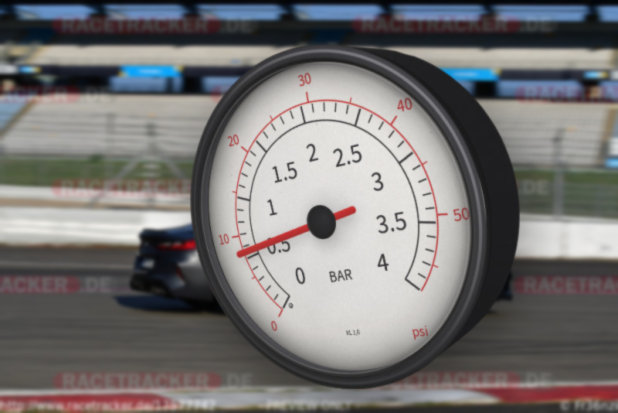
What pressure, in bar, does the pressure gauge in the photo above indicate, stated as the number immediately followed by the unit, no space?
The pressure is 0.55bar
